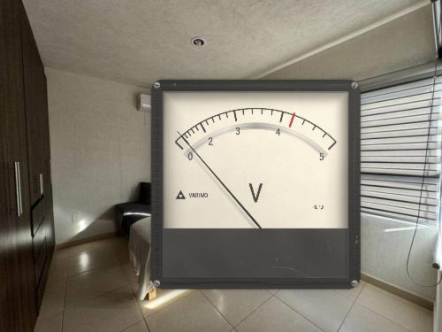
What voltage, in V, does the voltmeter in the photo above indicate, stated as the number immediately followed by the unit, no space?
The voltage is 1V
